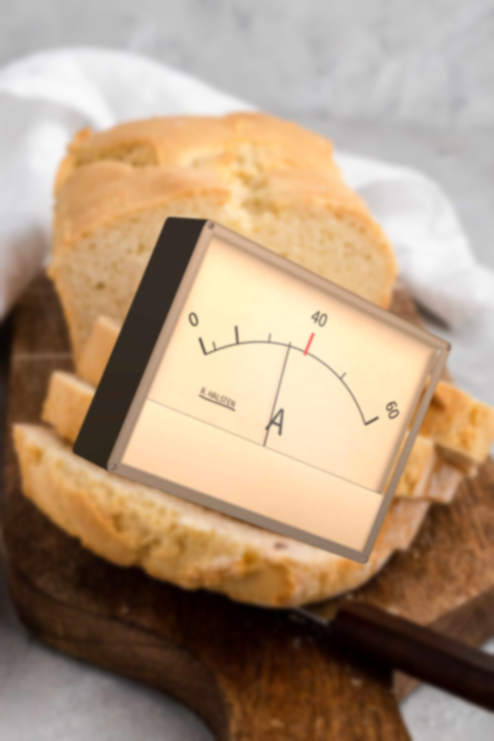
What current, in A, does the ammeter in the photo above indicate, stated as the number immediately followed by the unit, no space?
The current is 35A
